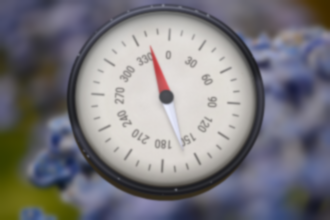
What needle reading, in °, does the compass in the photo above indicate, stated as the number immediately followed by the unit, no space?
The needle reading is 340°
